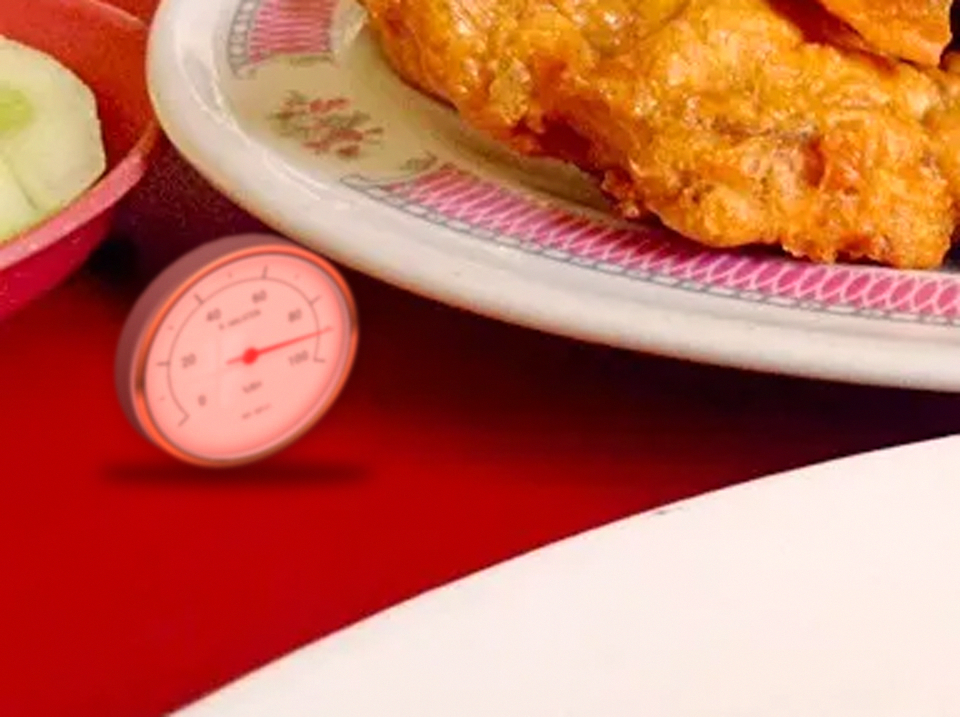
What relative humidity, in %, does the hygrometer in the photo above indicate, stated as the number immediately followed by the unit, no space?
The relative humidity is 90%
